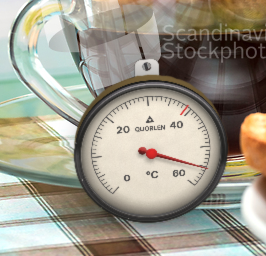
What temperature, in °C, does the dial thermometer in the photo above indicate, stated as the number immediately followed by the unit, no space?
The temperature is 55°C
